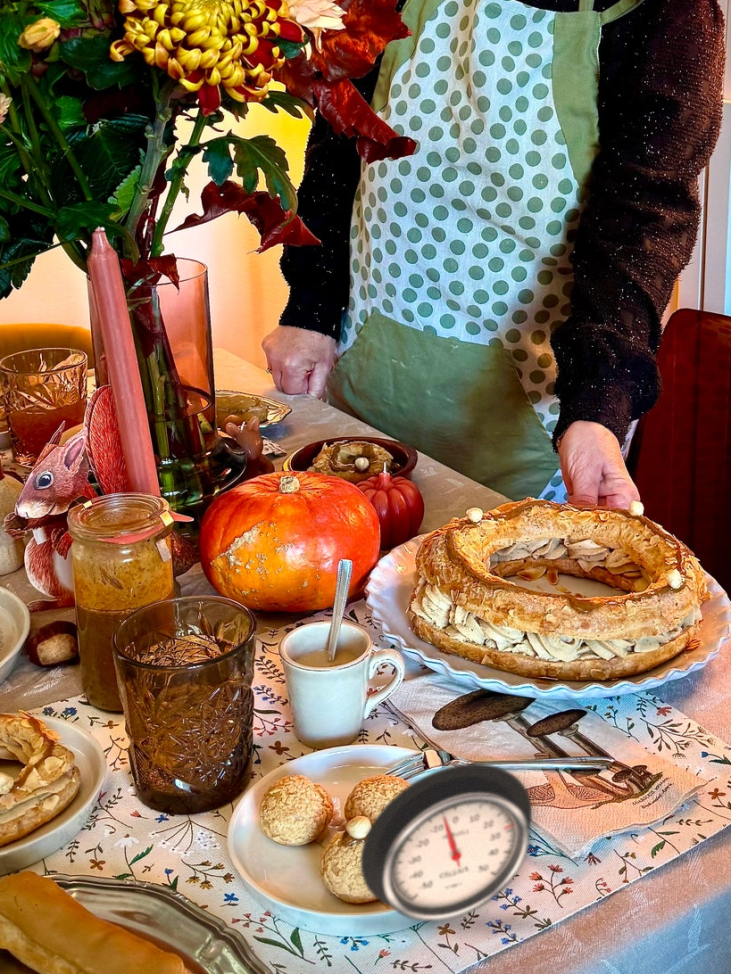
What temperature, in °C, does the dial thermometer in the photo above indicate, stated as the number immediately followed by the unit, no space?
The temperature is -5°C
